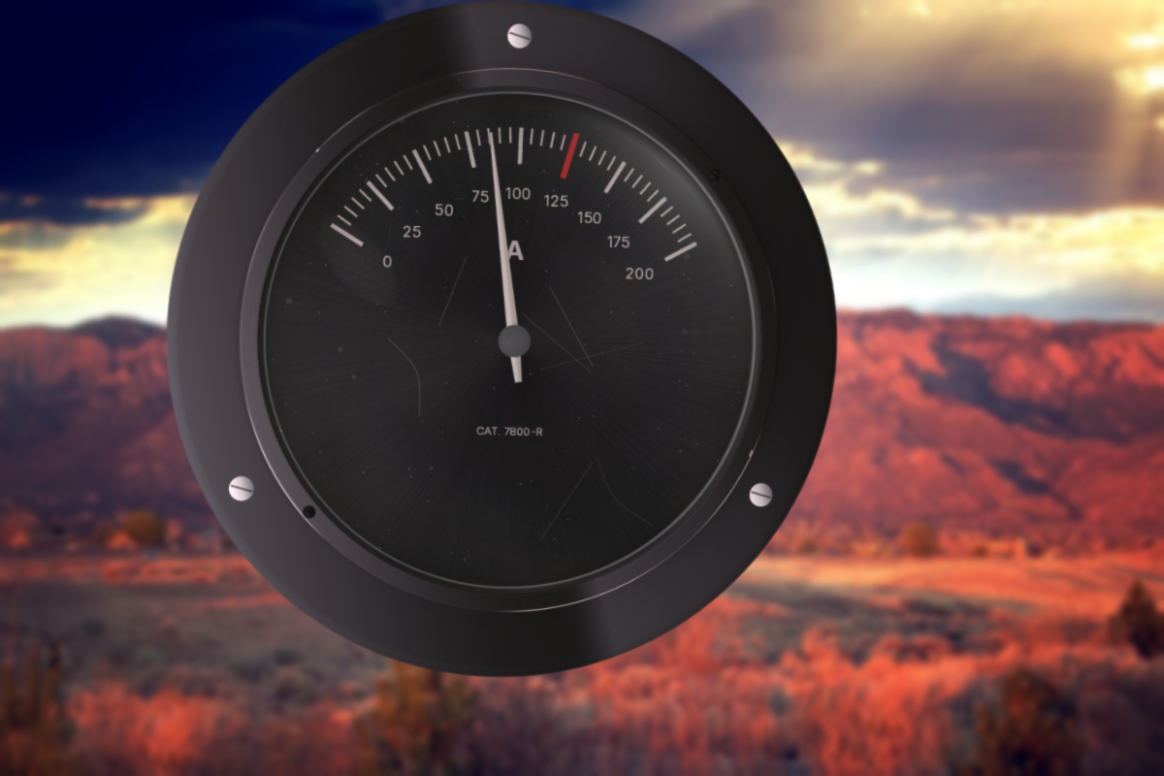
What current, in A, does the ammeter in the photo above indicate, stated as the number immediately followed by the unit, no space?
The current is 85A
